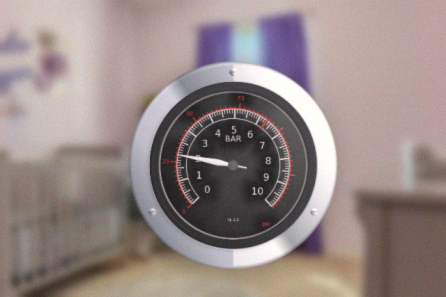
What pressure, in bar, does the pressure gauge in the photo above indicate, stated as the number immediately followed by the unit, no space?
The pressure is 2bar
